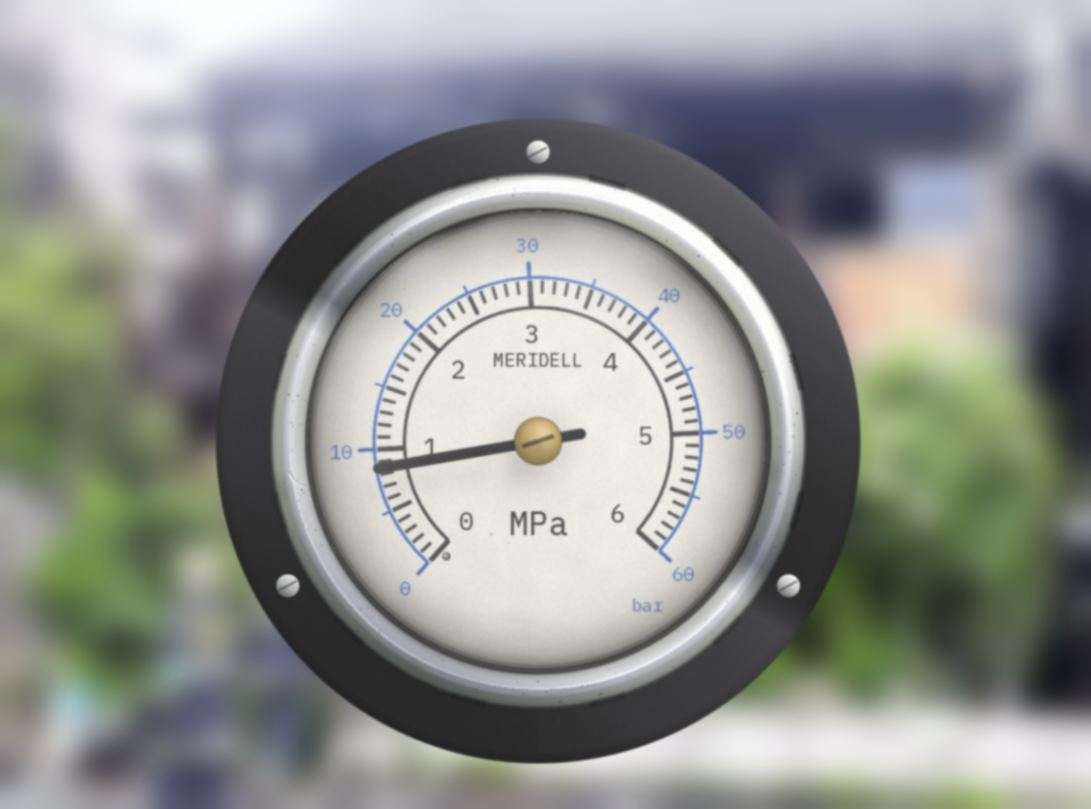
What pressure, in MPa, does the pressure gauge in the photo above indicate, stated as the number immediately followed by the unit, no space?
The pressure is 0.85MPa
